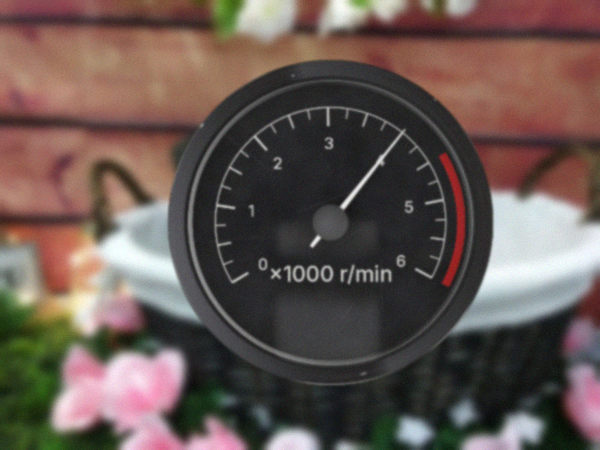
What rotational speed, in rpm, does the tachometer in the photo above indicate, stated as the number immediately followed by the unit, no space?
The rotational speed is 4000rpm
